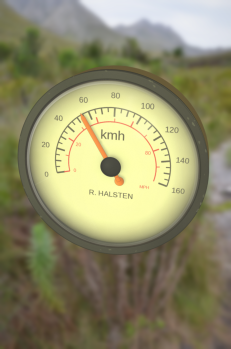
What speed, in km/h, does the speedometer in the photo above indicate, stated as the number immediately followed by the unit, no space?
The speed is 55km/h
